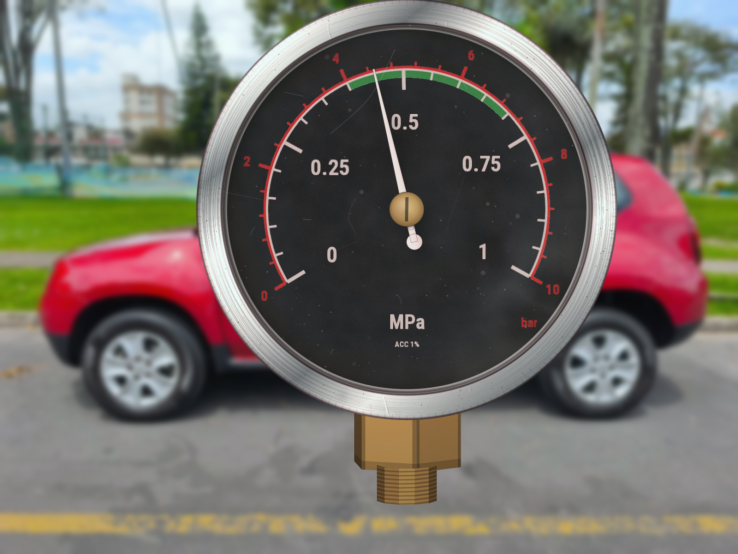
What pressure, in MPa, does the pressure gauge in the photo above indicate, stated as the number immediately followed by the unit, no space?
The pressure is 0.45MPa
